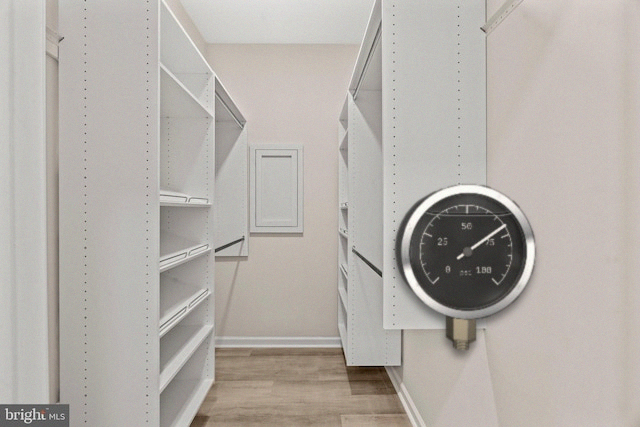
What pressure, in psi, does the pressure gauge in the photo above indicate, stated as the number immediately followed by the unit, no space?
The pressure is 70psi
